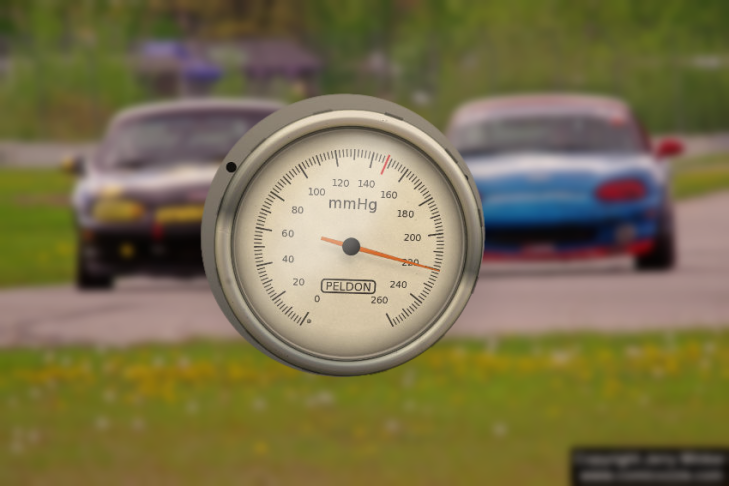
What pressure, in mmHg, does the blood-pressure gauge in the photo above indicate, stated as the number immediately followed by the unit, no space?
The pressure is 220mmHg
